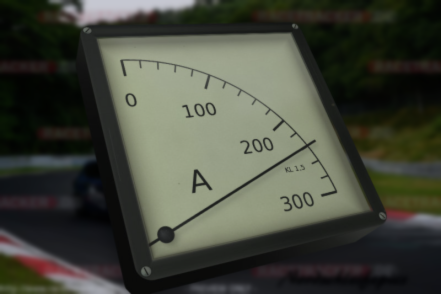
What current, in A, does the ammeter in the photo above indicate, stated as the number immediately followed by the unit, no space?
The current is 240A
